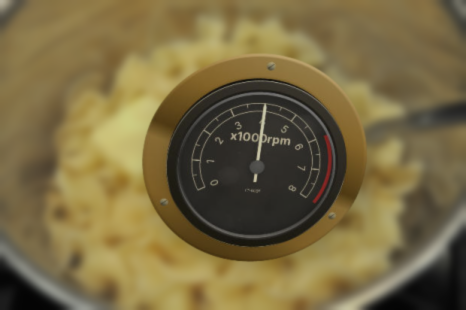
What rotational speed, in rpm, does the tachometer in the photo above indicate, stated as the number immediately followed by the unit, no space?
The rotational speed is 4000rpm
